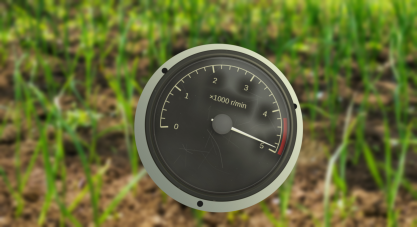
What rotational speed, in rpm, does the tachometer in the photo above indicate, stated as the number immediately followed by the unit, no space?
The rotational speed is 4900rpm
